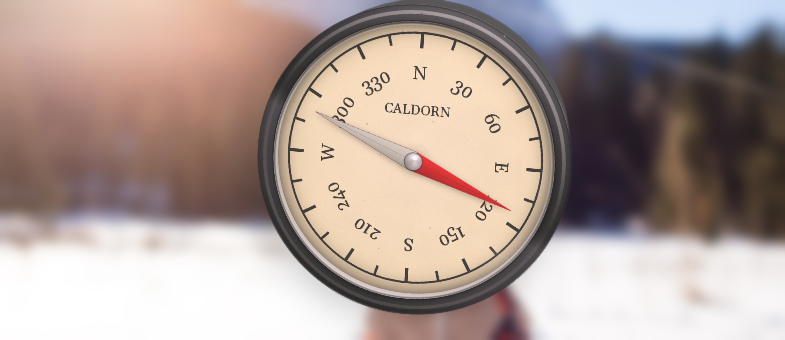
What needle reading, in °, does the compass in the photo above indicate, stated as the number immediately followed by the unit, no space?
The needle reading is 112.5°
